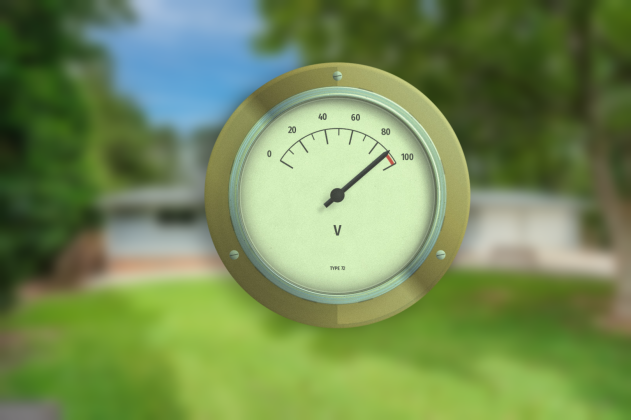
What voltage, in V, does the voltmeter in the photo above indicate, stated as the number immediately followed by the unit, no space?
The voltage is 90V
